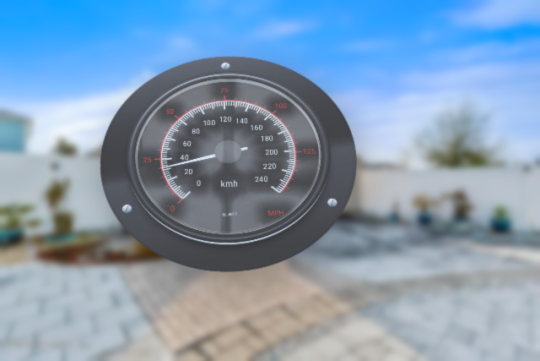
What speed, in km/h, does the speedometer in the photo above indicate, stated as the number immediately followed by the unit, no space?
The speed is 30km/h
